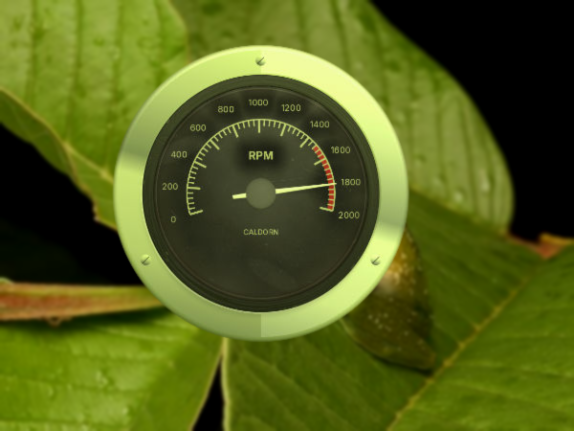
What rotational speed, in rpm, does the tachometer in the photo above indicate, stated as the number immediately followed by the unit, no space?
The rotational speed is 1800rpm
